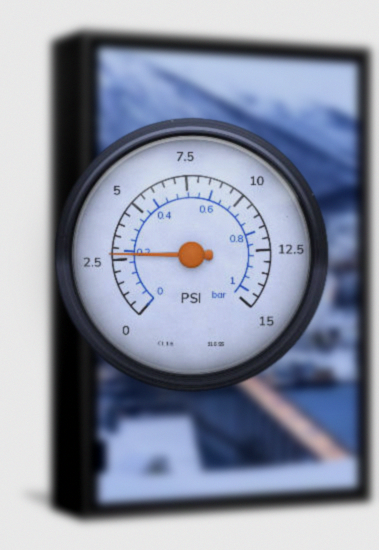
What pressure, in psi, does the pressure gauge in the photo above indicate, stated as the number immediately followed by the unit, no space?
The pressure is 2.75psi
